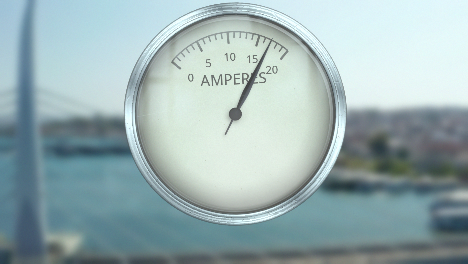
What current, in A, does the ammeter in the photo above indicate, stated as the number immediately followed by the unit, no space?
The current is 17A
